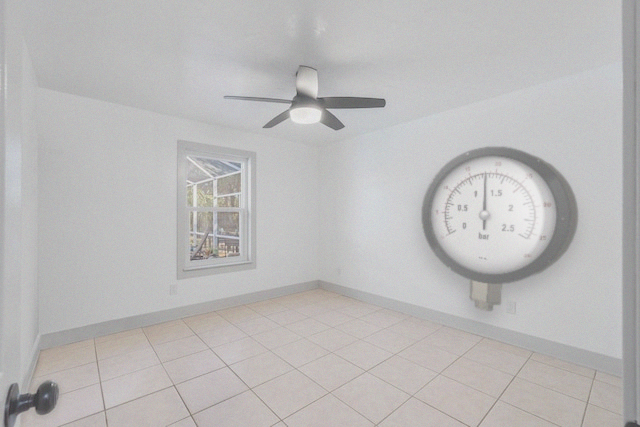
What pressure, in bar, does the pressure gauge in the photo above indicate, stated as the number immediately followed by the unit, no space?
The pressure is 1.25bar
